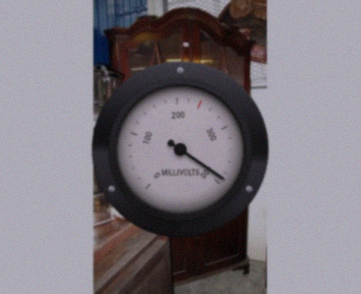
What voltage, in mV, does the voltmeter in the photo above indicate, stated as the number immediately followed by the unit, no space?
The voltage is 390mV
